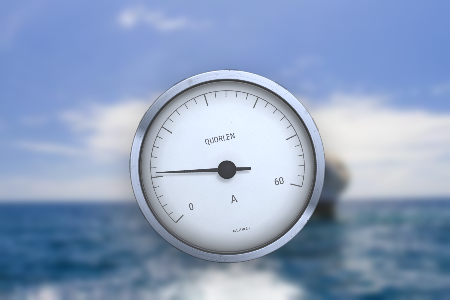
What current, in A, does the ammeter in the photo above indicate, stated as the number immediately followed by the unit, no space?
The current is 11A
